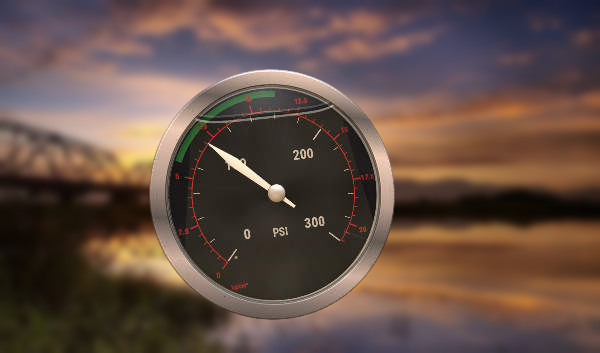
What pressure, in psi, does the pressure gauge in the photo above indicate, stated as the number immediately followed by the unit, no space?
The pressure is 100psi
